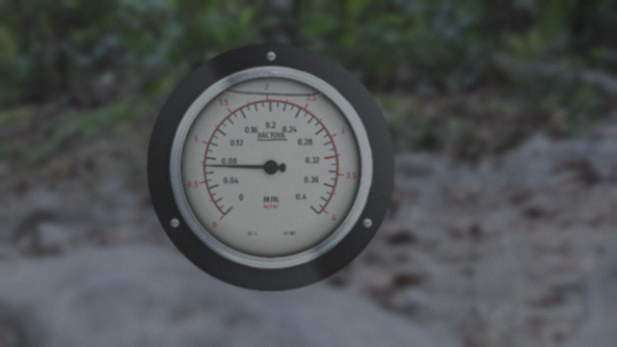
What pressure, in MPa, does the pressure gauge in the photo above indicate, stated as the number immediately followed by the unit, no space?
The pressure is 0.07MPa
